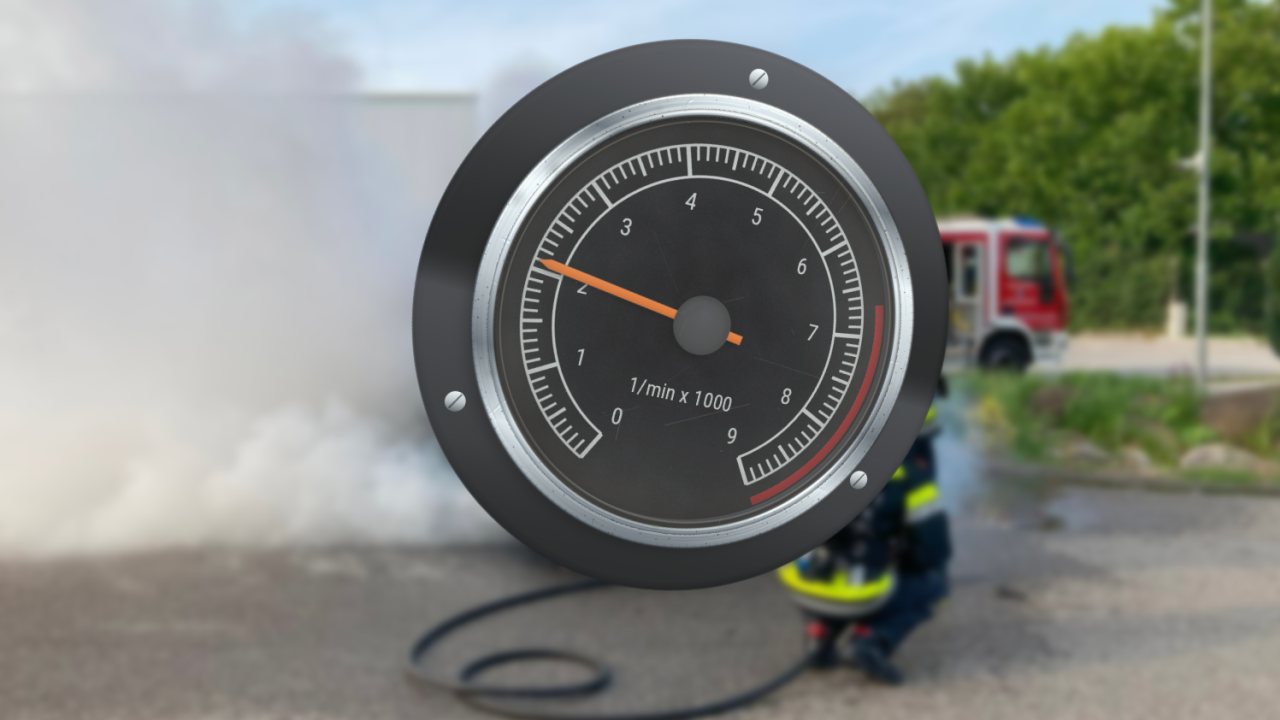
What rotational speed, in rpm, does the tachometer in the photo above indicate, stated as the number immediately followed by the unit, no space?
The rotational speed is 2100rpm
